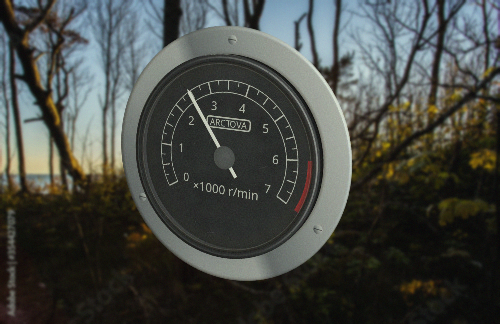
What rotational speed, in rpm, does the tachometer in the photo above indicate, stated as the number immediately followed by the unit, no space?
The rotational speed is 2500rpm
